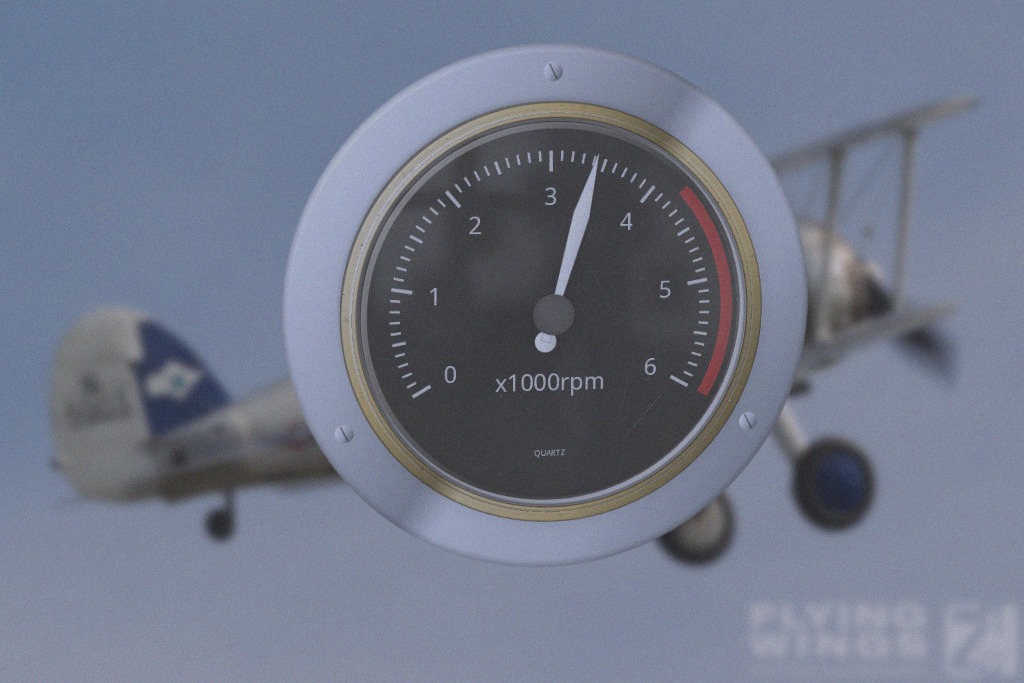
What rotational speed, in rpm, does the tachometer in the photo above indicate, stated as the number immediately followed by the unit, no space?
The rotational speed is 3400rpm
